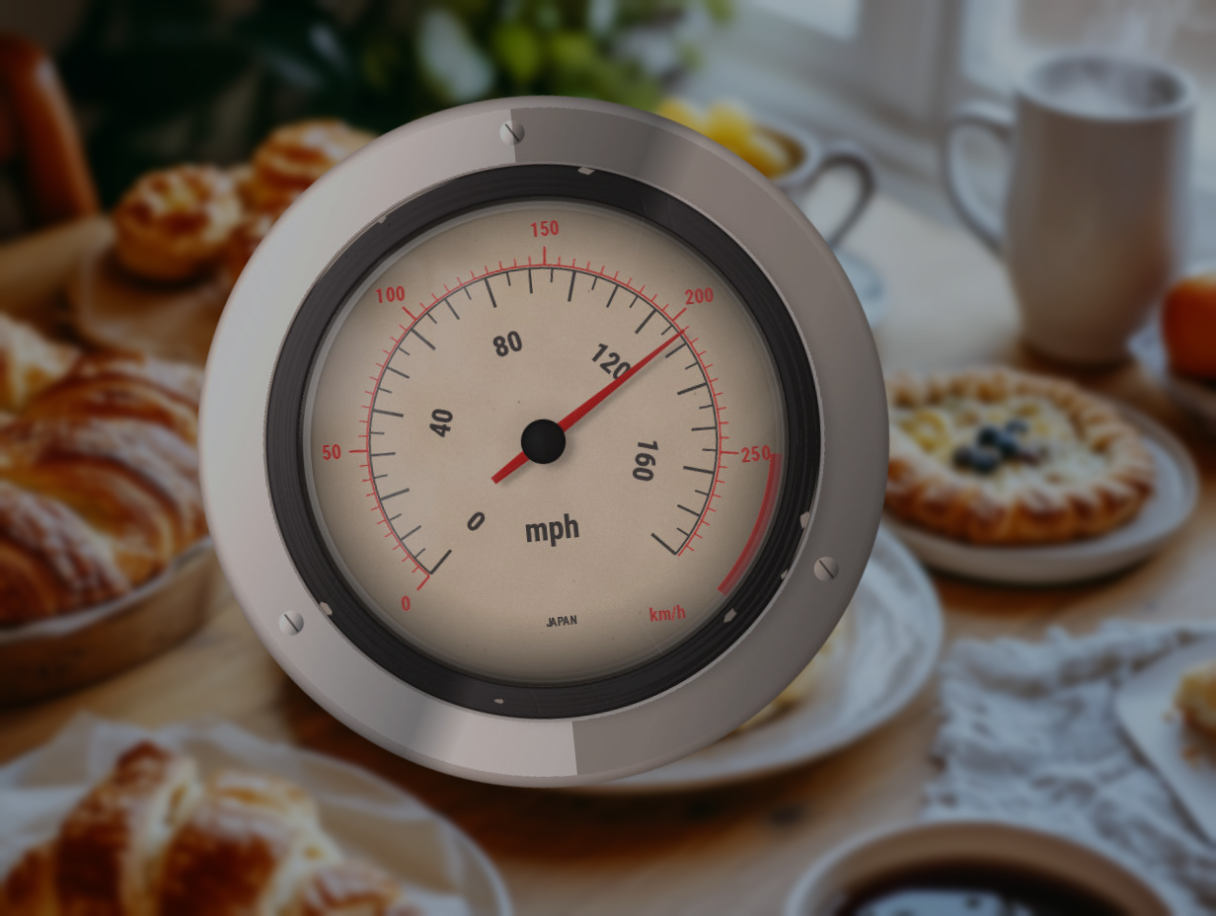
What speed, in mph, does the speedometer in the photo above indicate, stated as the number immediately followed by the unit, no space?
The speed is 127.5mph
